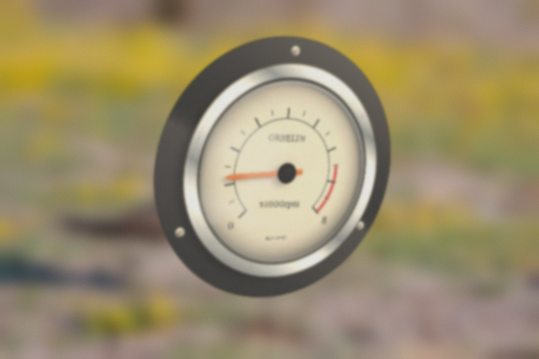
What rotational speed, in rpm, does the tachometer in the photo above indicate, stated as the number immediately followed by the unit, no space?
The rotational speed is 1250rpm
